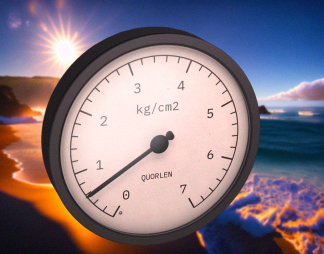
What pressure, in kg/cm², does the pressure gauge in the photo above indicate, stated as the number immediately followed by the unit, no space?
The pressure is 0.6kg/cm²
